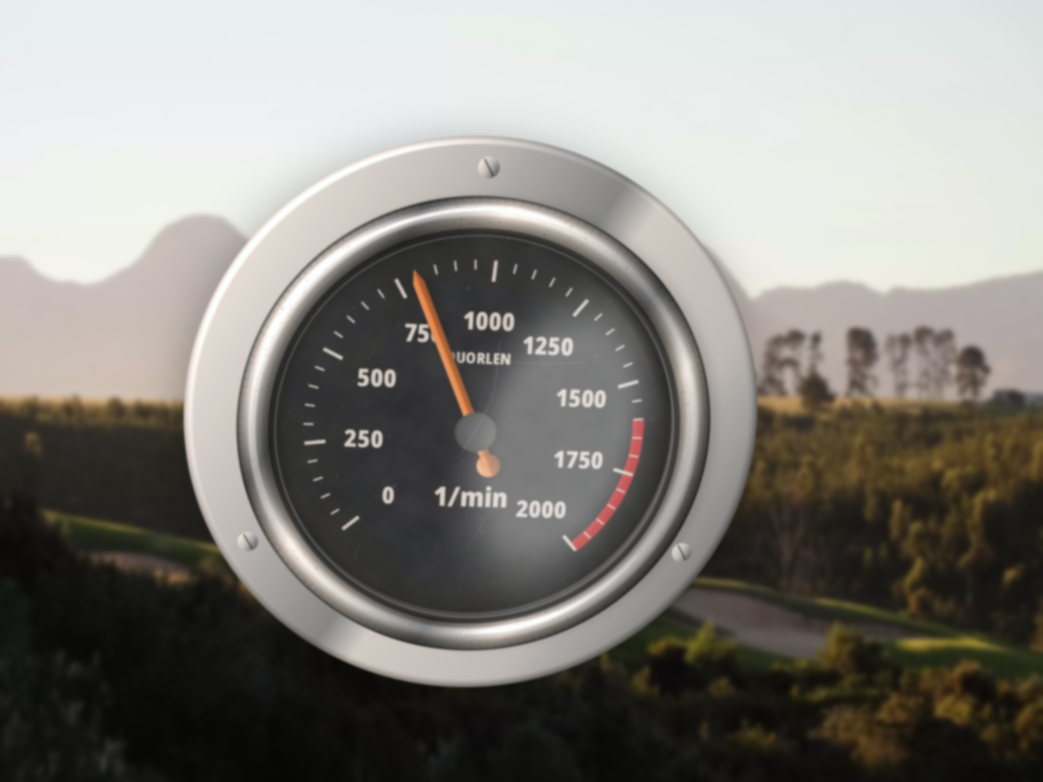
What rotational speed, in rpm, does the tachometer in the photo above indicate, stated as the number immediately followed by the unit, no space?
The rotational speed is 800rpm
